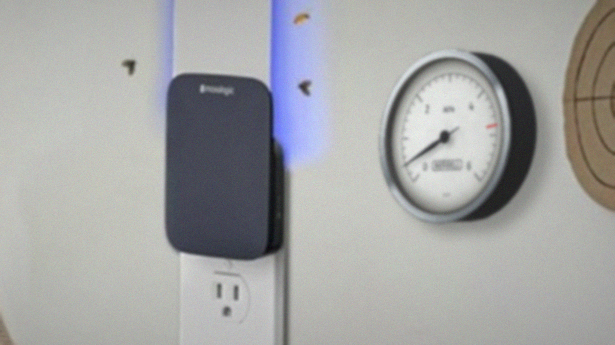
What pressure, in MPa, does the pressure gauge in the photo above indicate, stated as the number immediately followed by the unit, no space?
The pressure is 0.4MPa
